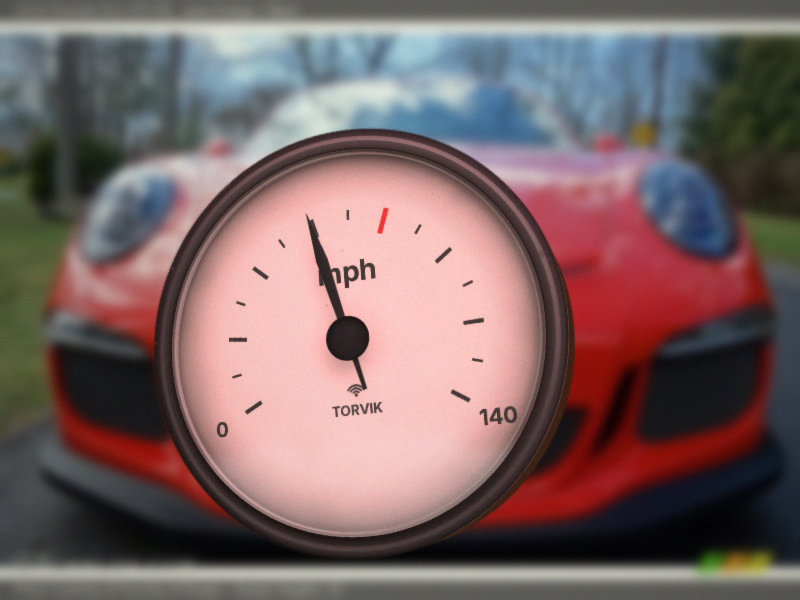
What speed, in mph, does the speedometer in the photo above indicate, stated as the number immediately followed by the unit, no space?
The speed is 60mph
